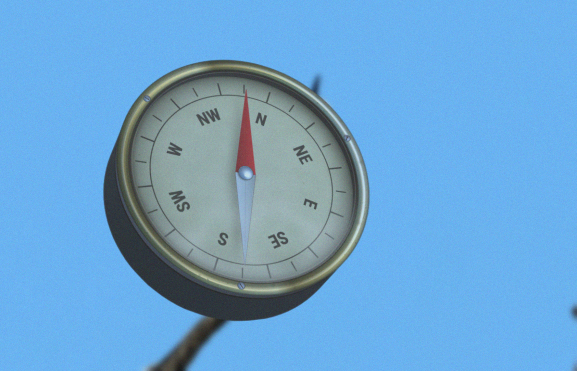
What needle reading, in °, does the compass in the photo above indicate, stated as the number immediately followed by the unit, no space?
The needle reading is 345°
